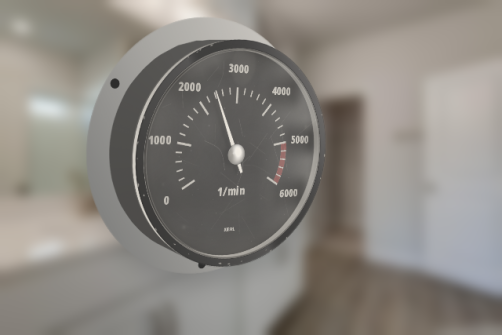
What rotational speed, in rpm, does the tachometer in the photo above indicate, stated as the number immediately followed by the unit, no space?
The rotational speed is 2400rpm
